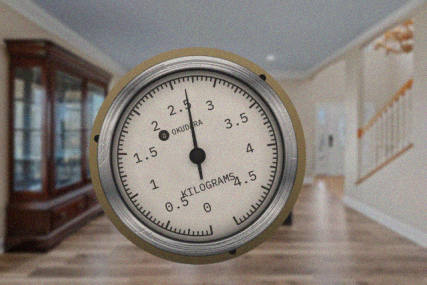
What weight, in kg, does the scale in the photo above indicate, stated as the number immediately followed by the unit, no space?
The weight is 2.65kg
